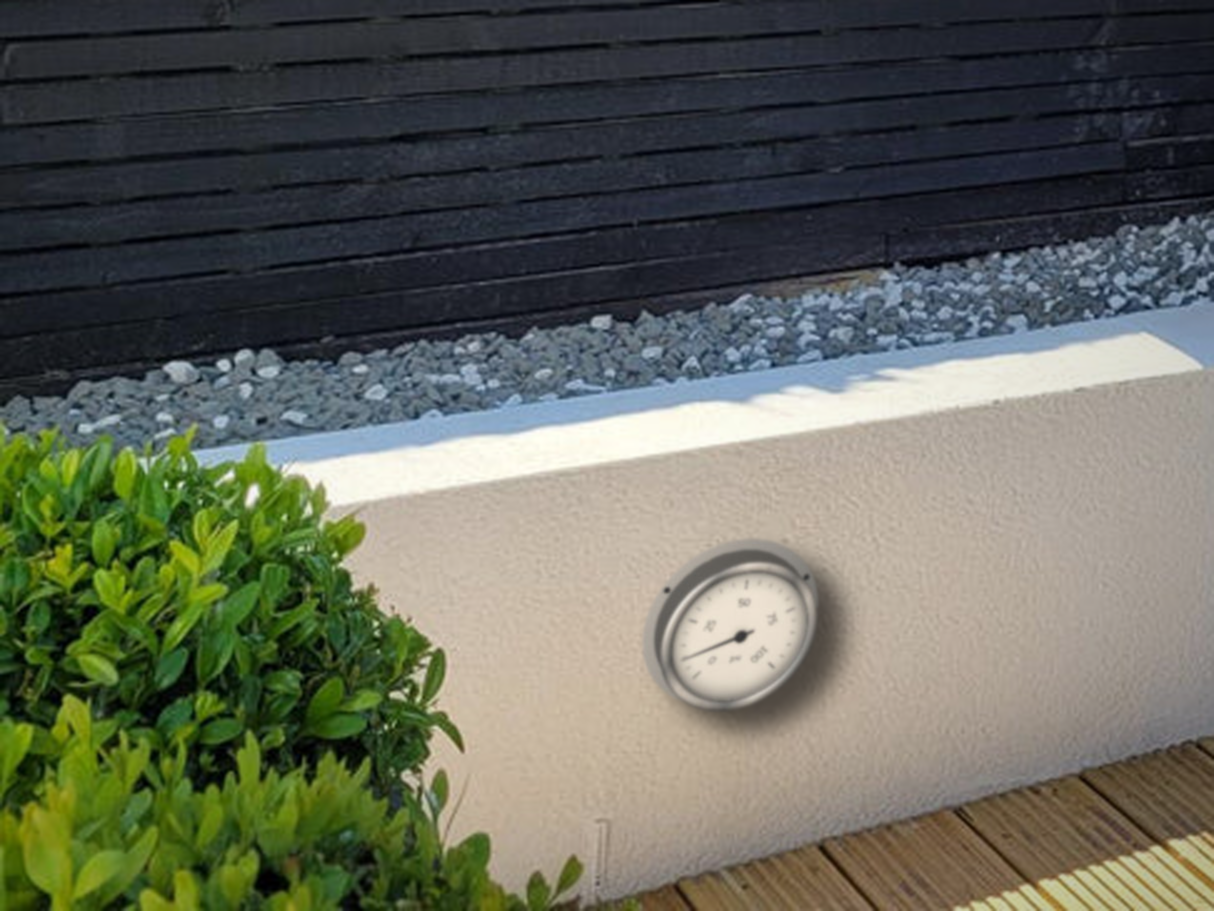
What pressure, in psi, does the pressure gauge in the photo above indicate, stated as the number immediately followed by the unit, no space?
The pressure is 10psi
